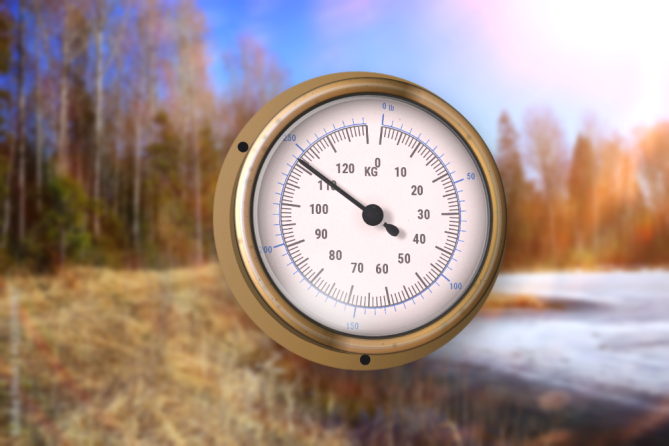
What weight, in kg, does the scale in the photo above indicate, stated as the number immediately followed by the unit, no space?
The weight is 111kg
